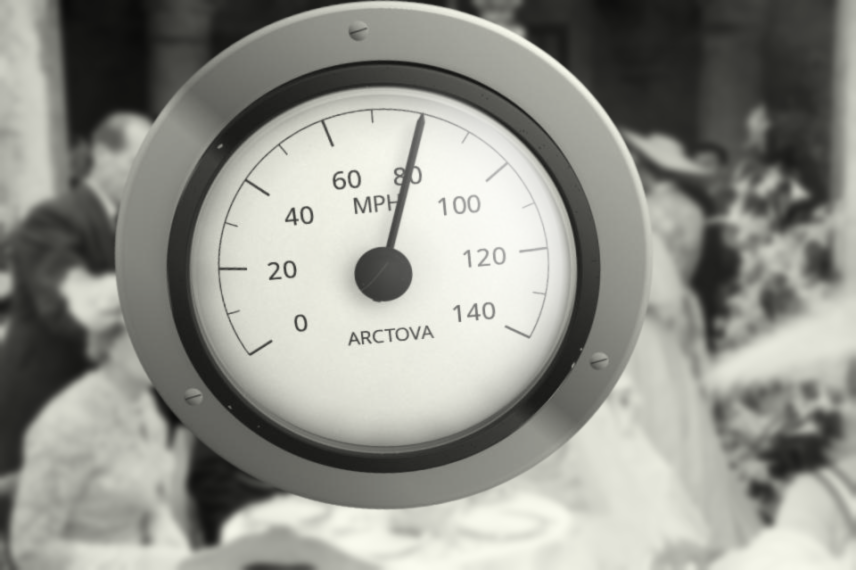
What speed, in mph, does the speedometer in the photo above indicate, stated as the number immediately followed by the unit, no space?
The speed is 80mph
